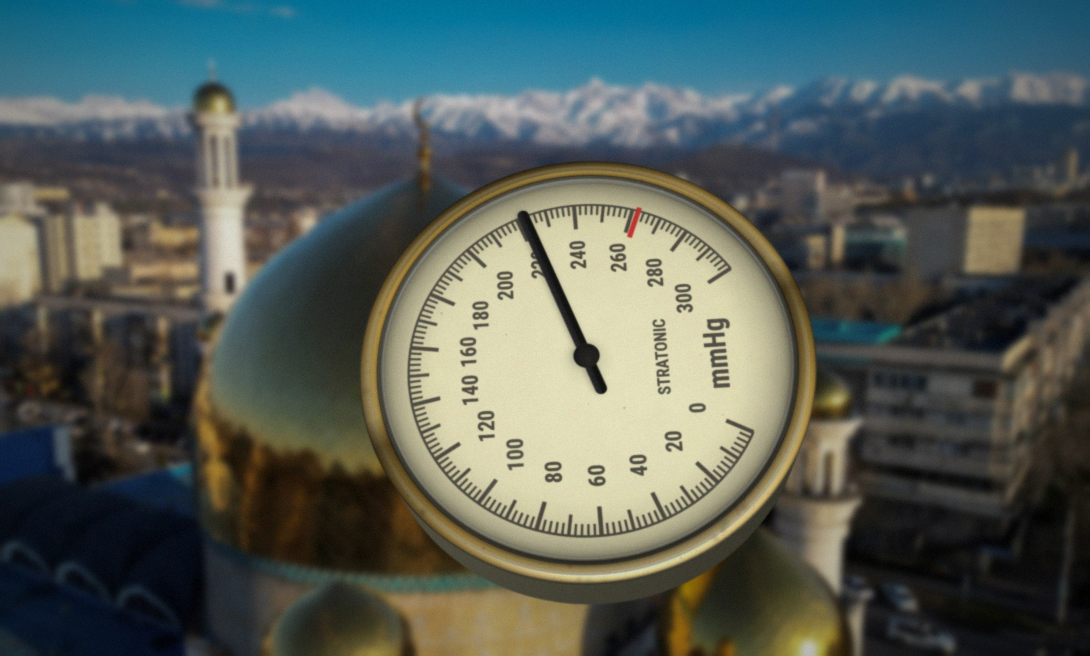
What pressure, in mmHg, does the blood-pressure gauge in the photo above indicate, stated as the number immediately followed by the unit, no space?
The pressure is 222mmHg
